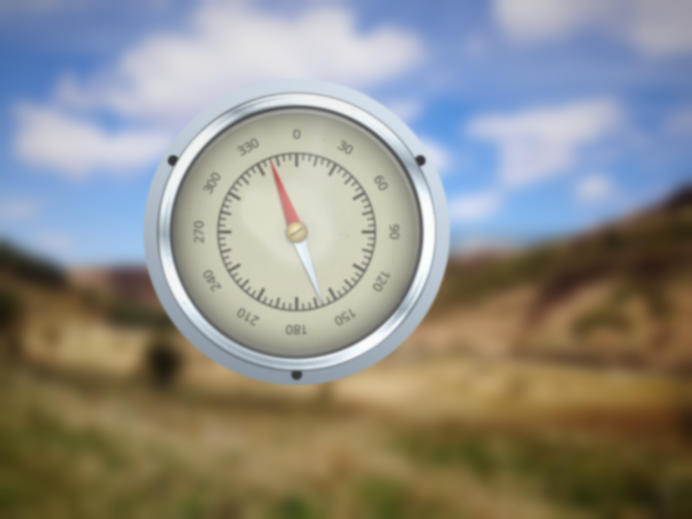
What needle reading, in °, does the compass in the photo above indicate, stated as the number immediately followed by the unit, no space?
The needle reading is 340°
